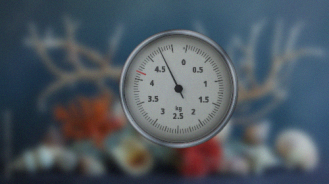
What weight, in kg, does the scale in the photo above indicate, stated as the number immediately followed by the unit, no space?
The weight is 4.75kg
